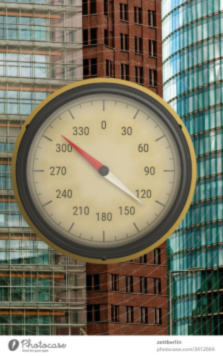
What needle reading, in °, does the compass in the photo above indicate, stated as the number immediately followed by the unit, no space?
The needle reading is 310°
